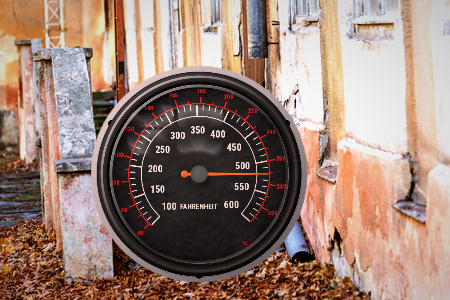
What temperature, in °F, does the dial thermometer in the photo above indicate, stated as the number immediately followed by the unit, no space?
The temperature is 520°F
